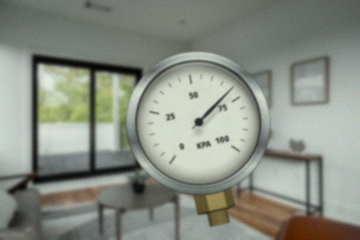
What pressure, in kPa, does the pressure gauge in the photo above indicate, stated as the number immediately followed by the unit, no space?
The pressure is 70kPa
